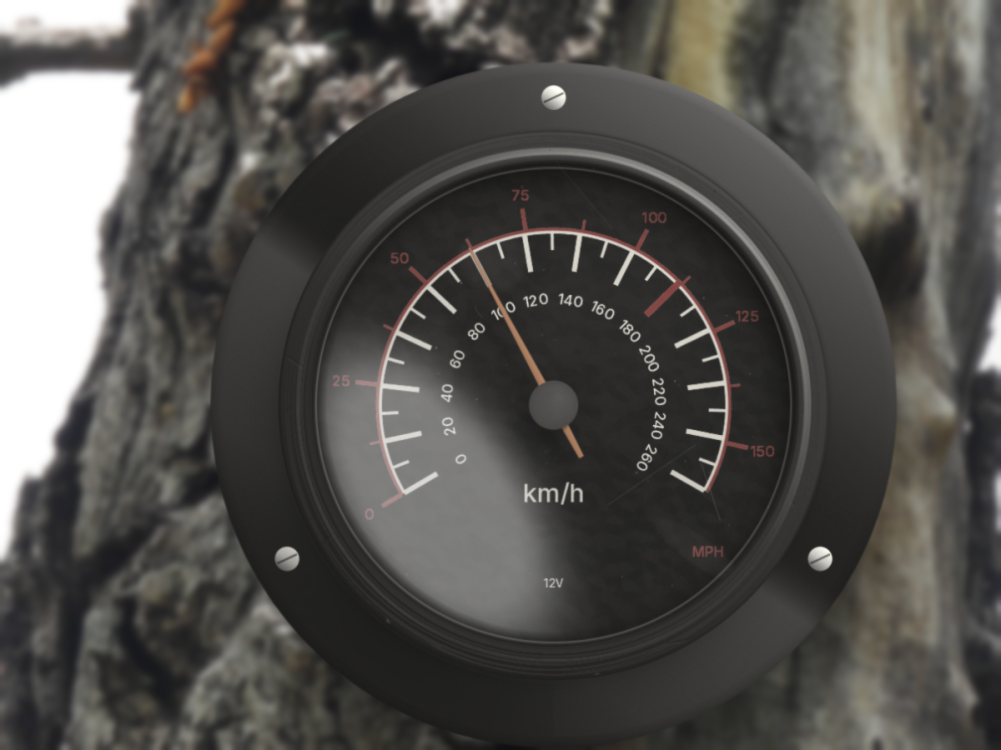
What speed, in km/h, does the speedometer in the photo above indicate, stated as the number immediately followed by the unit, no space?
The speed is 100km/h
